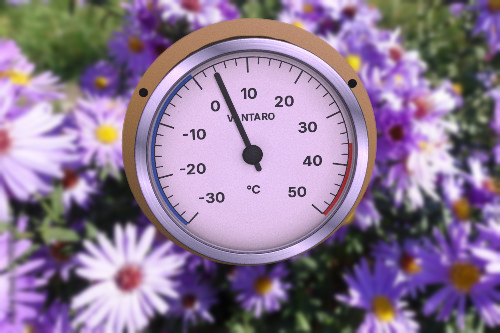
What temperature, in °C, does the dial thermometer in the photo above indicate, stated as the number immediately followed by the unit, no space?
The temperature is 4°C
